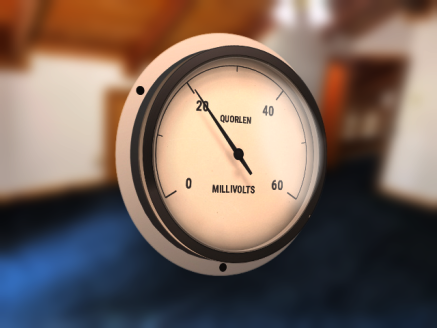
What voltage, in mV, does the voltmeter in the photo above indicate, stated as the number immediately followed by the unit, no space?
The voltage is 20mV
